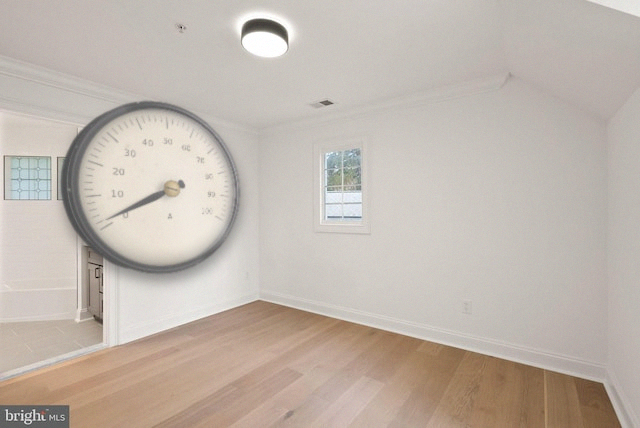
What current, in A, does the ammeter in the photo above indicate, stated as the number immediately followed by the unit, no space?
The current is 2A
